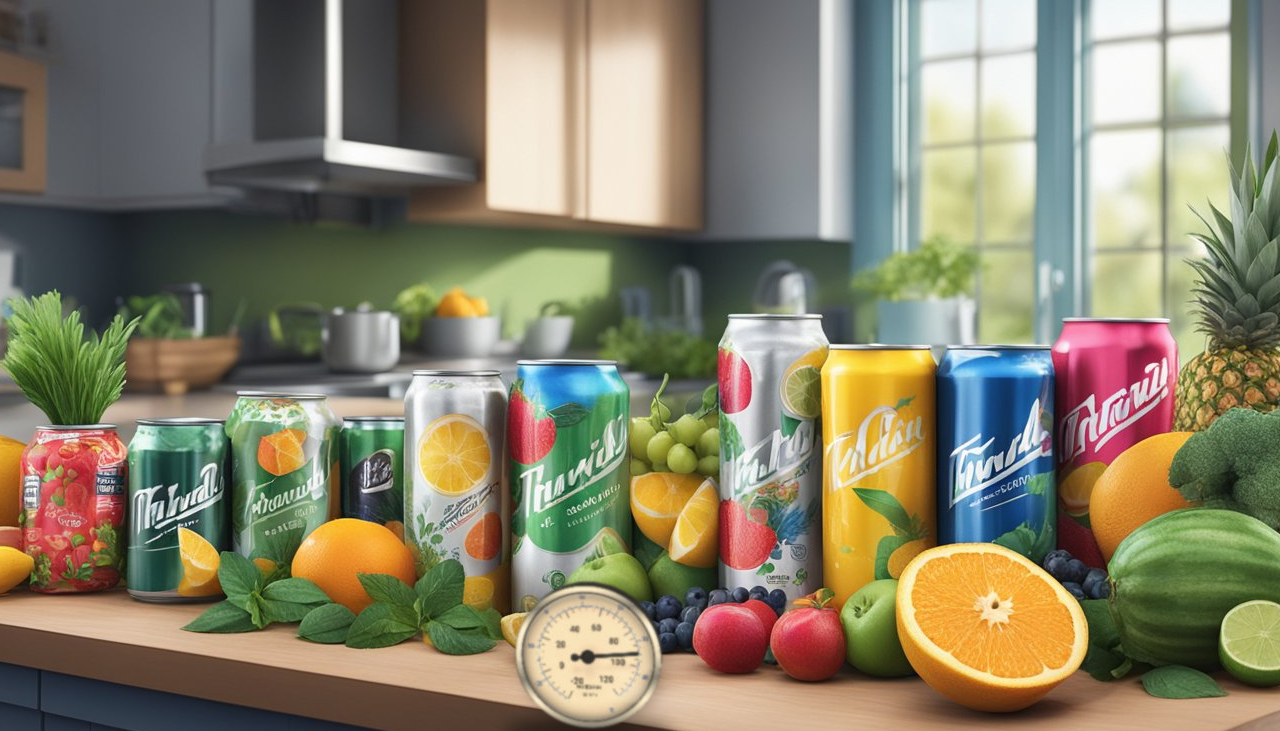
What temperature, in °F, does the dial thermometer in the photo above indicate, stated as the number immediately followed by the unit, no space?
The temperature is 92°F
